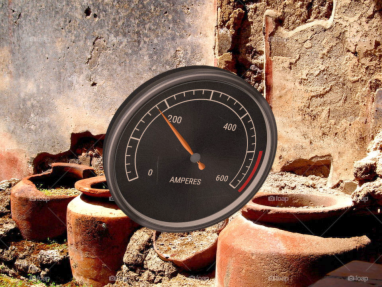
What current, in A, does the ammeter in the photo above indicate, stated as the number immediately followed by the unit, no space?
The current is 180A
